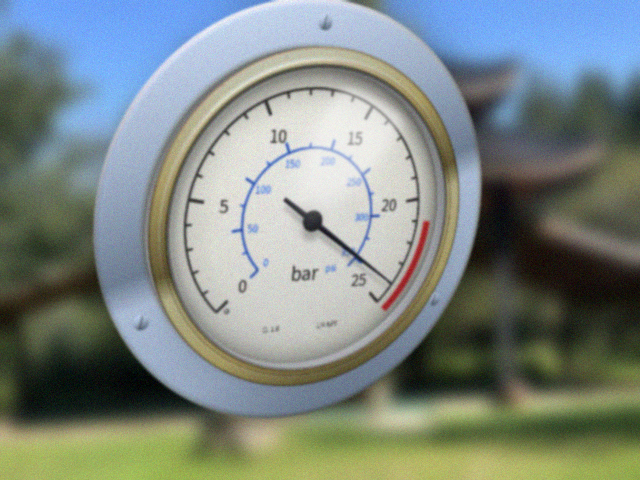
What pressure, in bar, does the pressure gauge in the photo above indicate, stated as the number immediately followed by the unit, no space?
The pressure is 24bar
